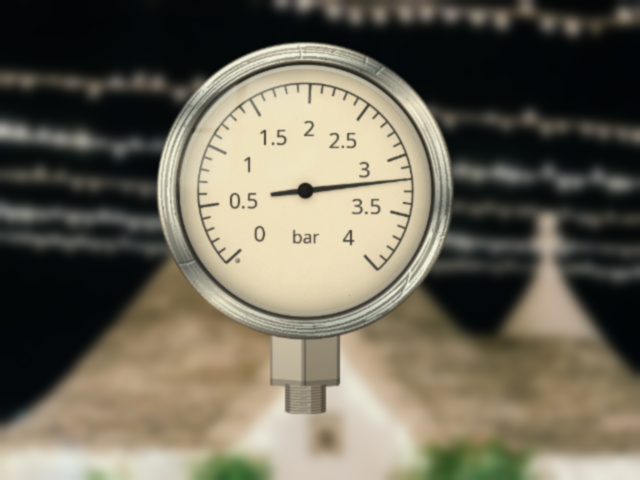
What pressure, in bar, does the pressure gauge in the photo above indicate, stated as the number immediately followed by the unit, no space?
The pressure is 3.2bar
